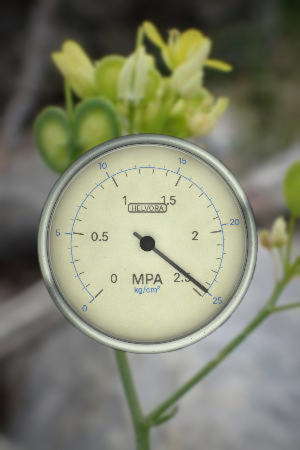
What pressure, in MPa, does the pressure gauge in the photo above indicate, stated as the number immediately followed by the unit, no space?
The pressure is 2.45MPa
